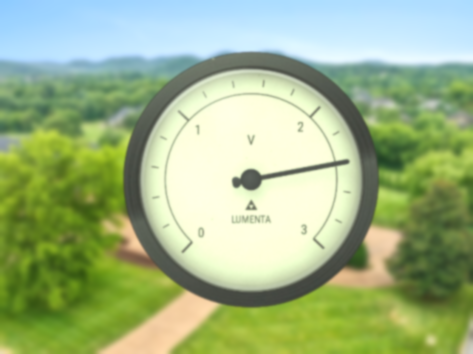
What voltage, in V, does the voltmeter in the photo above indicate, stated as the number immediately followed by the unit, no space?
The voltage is 2.4V
